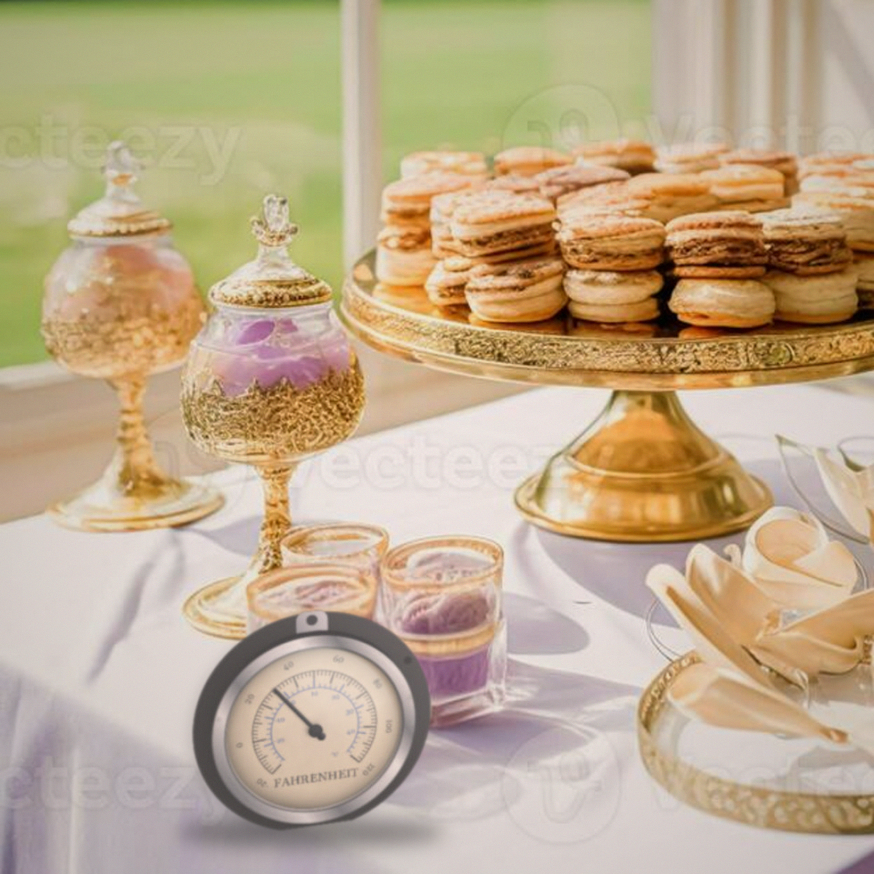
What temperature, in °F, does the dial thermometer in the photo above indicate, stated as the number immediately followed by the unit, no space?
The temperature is 30°F
